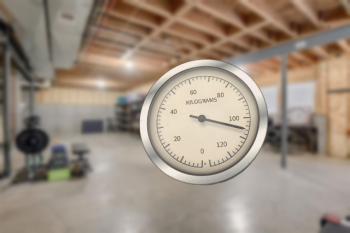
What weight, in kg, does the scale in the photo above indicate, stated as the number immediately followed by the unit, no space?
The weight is 106kg
